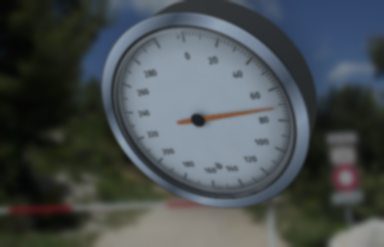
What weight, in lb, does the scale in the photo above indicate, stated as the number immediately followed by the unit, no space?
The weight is 70lb
